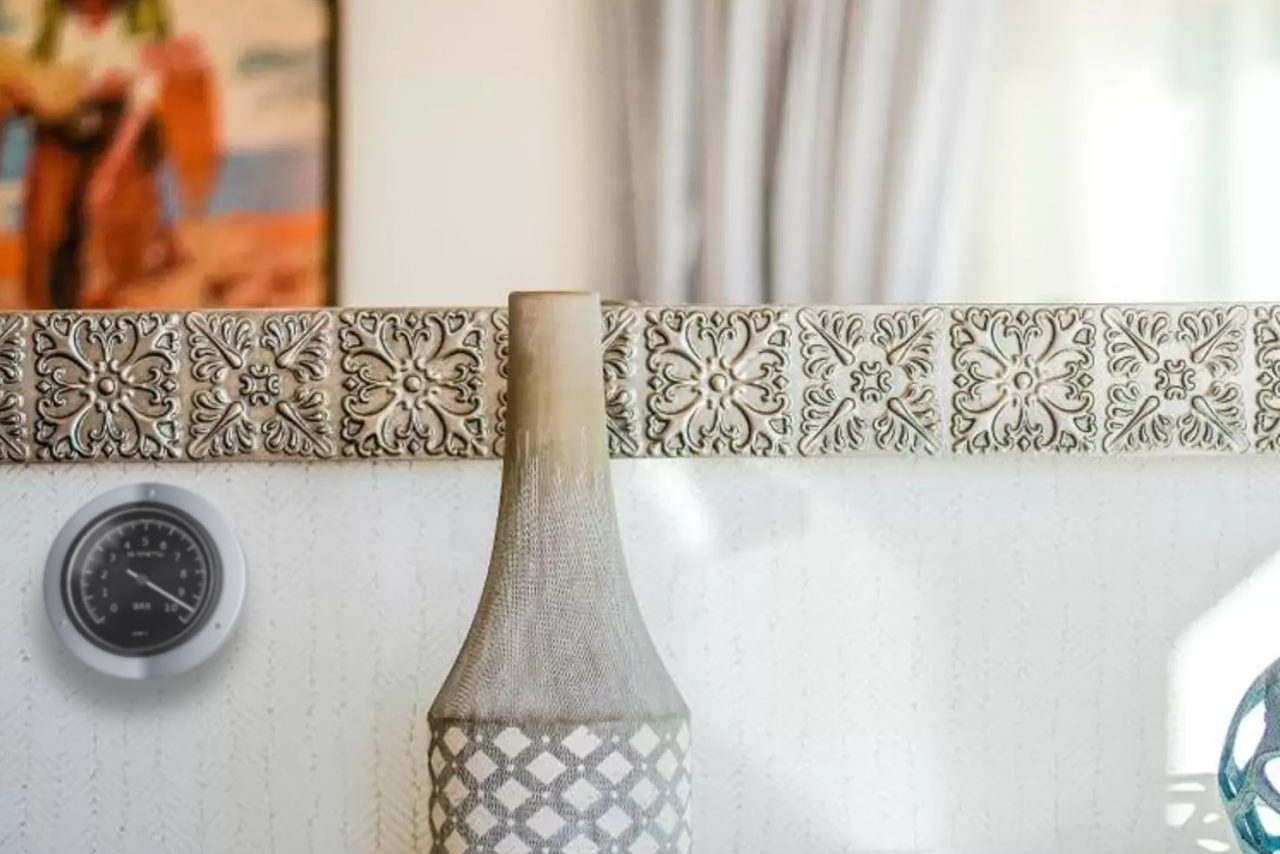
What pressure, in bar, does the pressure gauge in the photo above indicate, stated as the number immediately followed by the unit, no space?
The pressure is 9.5bar
